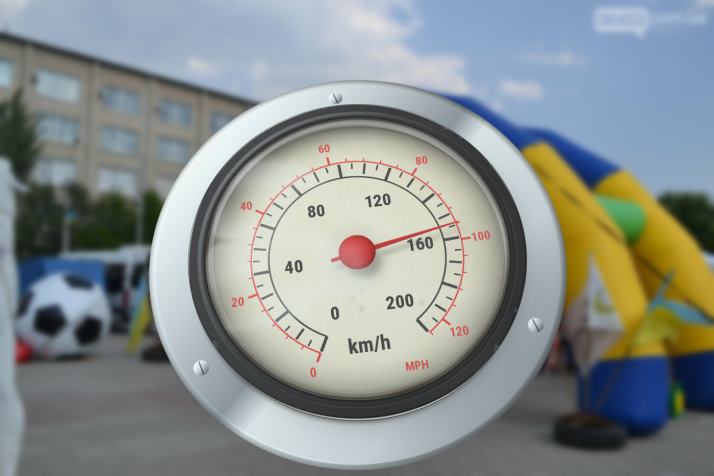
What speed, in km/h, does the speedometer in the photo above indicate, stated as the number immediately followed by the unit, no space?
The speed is 155km/h
